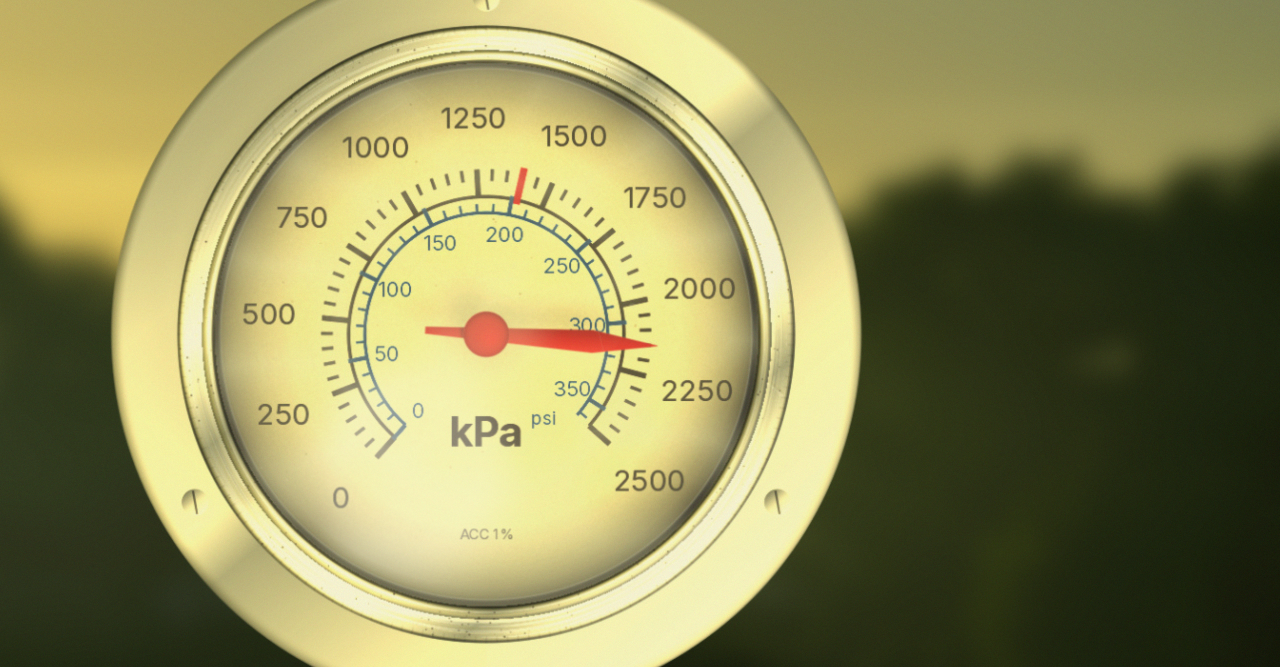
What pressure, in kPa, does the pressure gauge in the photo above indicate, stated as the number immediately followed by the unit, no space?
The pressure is 2150kPa
